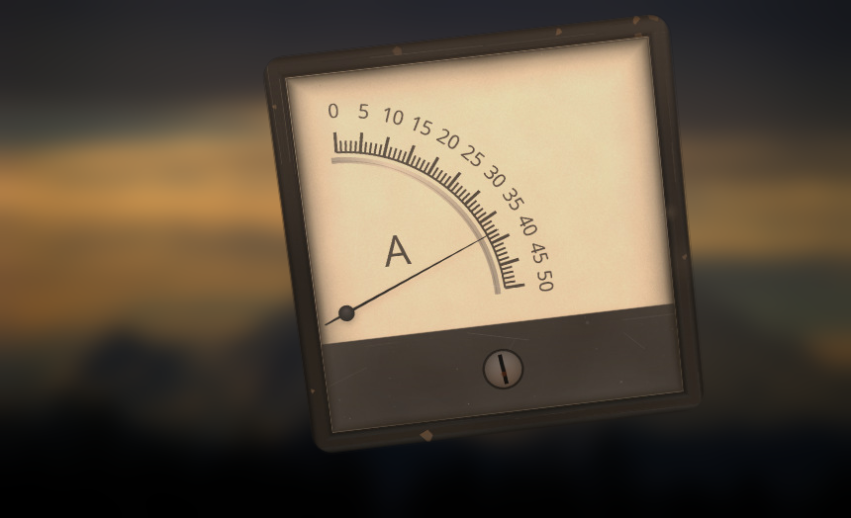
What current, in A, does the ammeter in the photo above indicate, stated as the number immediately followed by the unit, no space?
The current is 38A
